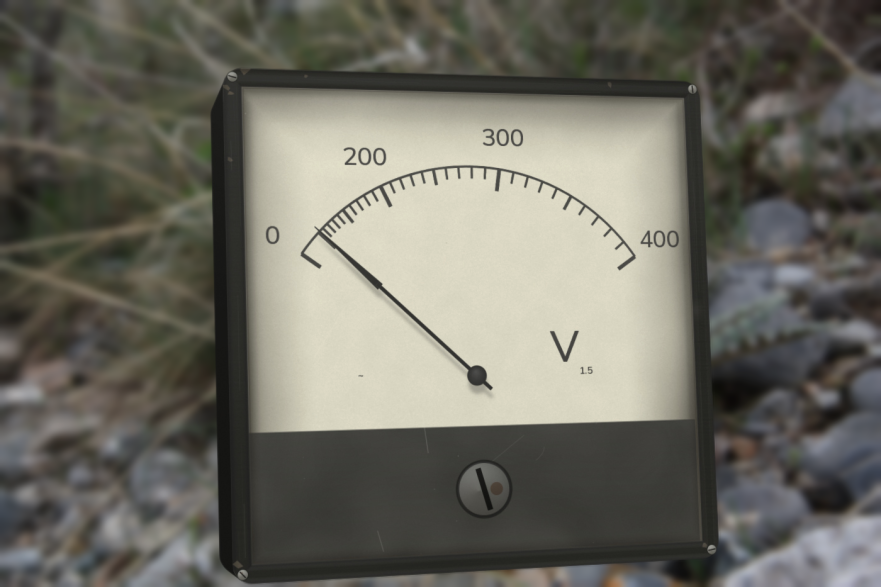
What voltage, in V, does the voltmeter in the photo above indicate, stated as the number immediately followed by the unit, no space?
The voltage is 100V
